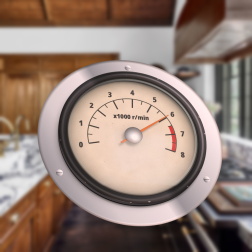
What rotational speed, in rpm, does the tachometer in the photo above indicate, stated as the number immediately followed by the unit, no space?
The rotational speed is 6000rpm
